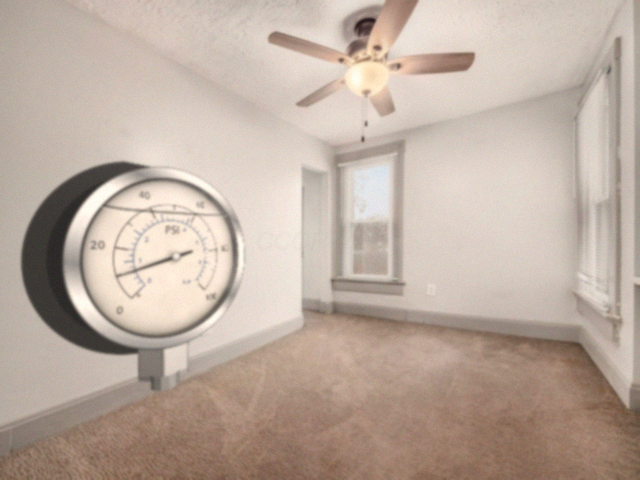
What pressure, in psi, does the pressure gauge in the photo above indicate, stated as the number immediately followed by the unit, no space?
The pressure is 10psi
